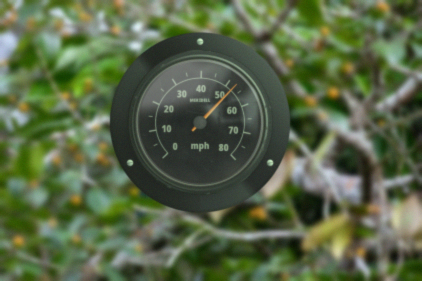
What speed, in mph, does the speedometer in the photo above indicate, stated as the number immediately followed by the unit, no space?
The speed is 52.5mph
